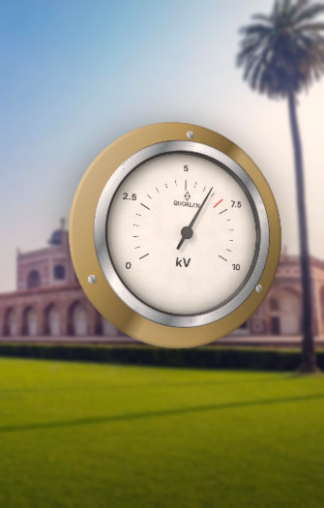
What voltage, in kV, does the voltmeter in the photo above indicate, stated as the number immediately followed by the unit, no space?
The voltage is 6.25kV
